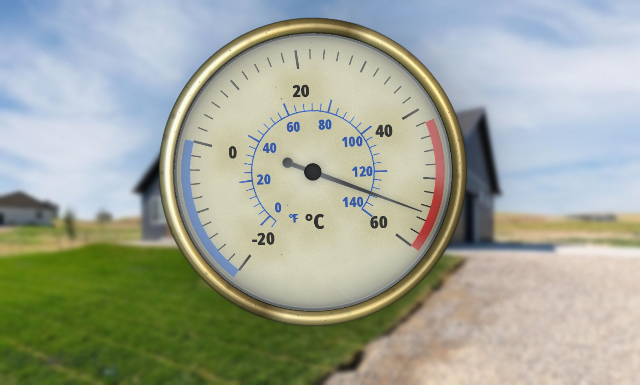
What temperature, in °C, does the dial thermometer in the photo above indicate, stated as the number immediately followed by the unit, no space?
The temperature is 55°C
